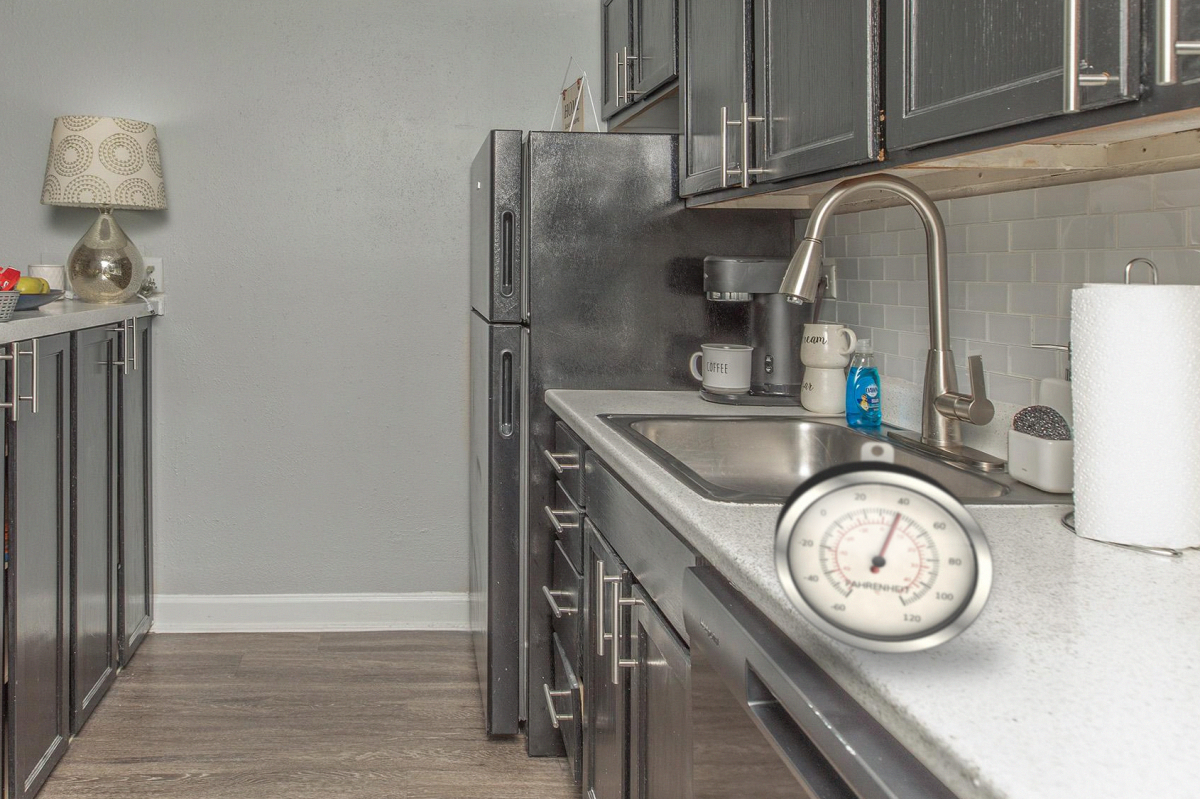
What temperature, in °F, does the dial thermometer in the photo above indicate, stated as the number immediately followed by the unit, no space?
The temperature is 40°F
